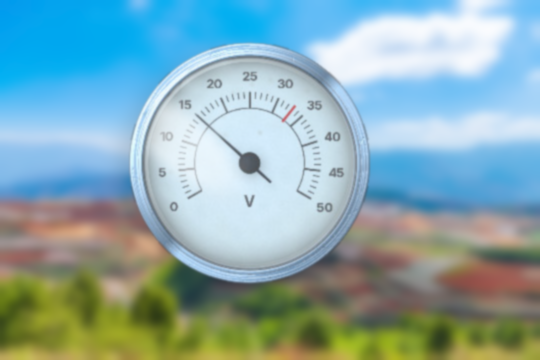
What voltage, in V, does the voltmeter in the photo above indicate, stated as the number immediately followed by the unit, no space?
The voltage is 15V
